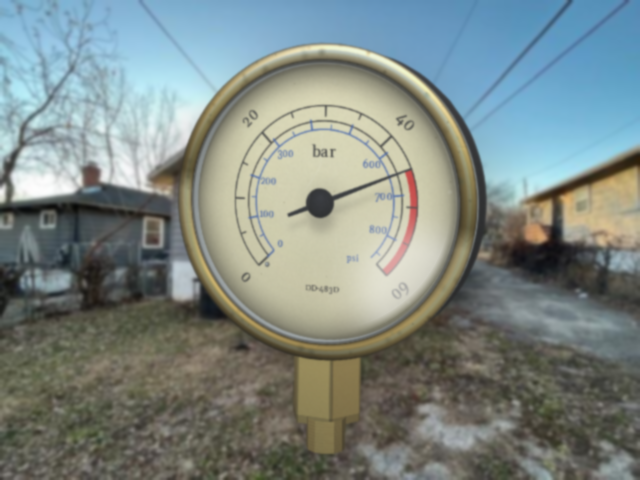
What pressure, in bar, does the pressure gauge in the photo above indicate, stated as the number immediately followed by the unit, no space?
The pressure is 45bar
